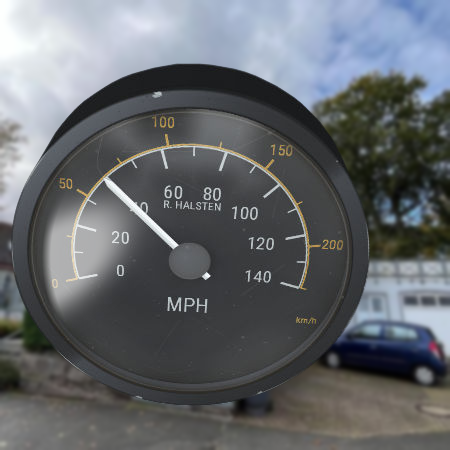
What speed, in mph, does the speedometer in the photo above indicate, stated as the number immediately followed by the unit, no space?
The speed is 40mph
